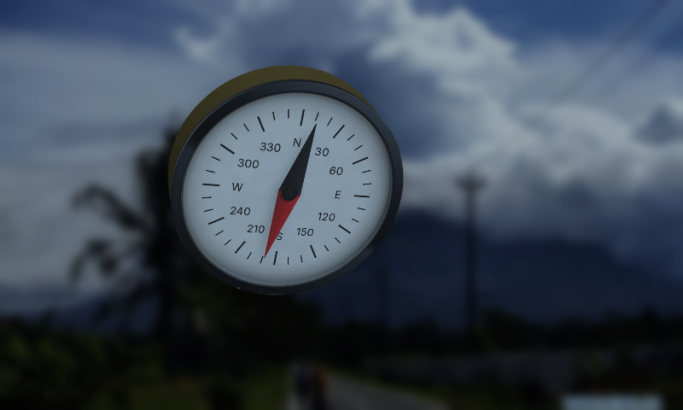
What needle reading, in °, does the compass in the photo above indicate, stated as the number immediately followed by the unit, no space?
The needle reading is 190°
